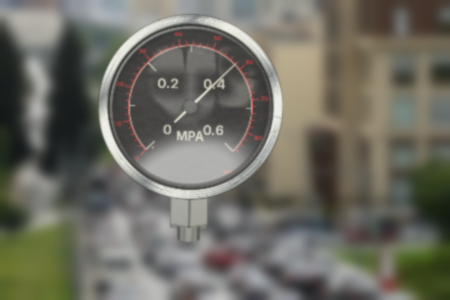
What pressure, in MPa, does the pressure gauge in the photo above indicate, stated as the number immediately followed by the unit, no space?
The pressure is 0.4MPa
